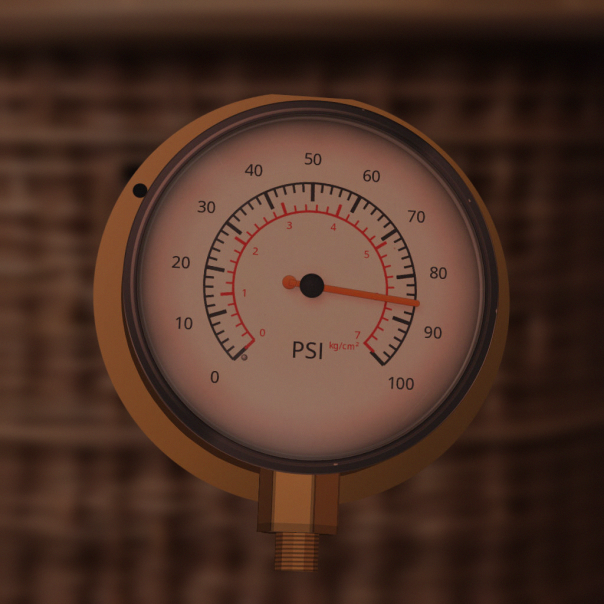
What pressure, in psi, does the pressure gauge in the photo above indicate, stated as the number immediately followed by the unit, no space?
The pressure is 86psi
